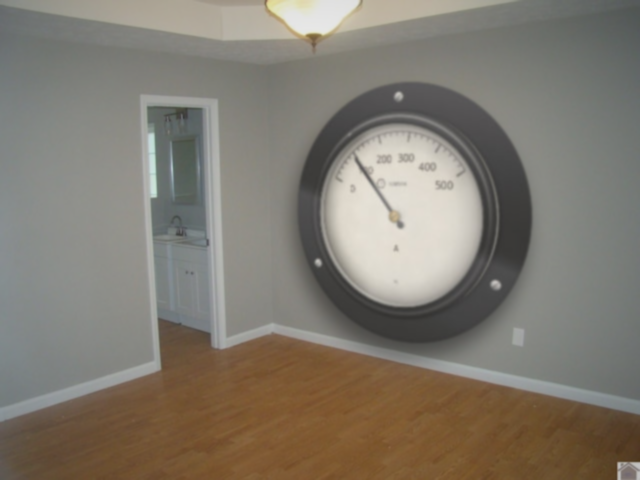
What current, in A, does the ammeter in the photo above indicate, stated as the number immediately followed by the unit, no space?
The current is 100A
